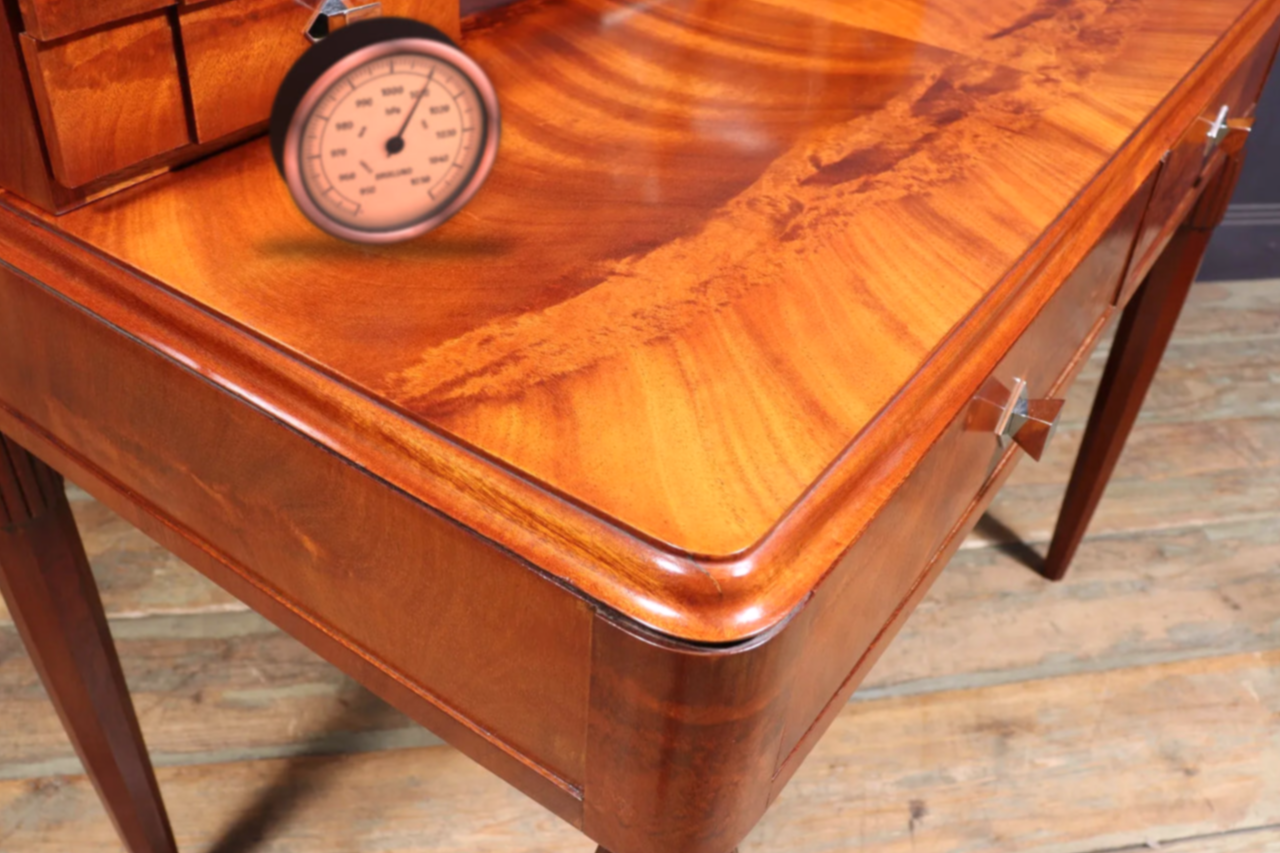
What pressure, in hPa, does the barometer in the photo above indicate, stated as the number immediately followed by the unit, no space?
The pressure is 1010hPa
